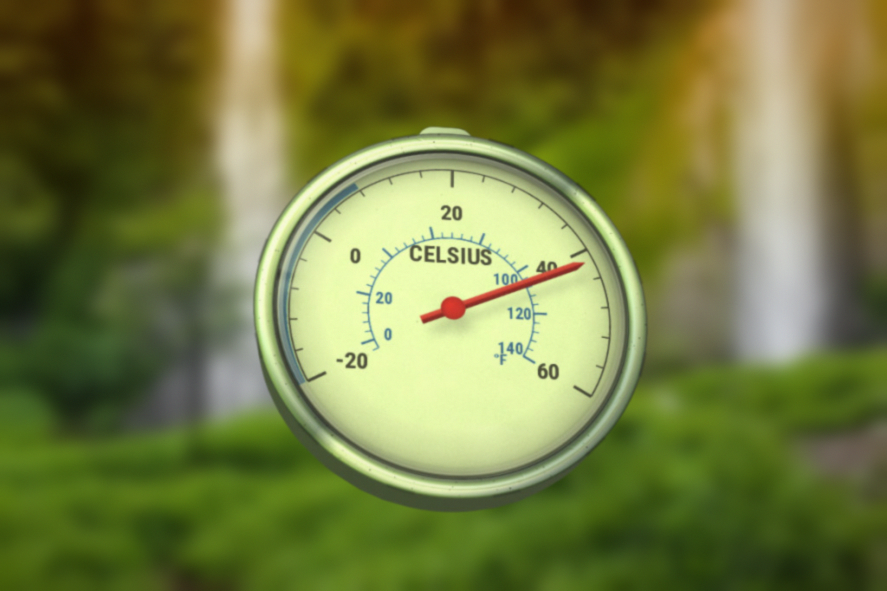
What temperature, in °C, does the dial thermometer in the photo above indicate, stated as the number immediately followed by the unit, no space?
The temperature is 42°C
